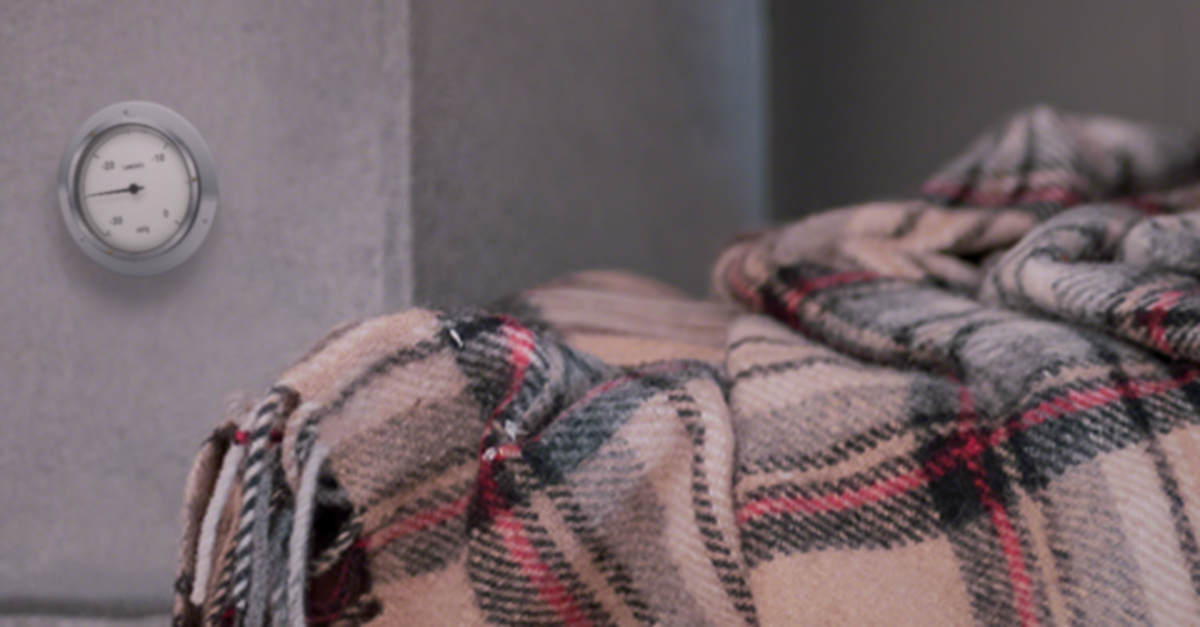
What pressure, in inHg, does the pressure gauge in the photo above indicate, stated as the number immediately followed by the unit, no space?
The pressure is -25inHg
